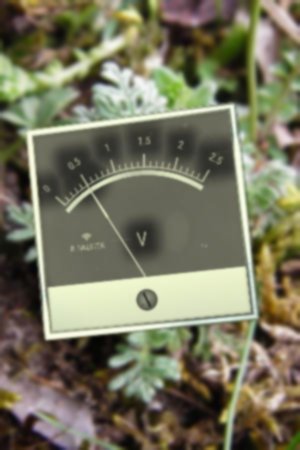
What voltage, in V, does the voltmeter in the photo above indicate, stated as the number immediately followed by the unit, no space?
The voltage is 0.5V
